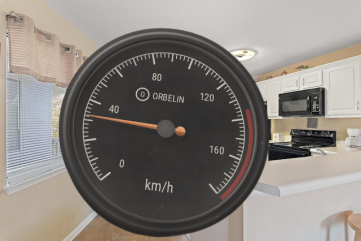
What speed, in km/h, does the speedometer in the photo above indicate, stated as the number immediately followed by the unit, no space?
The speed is 32km/h
